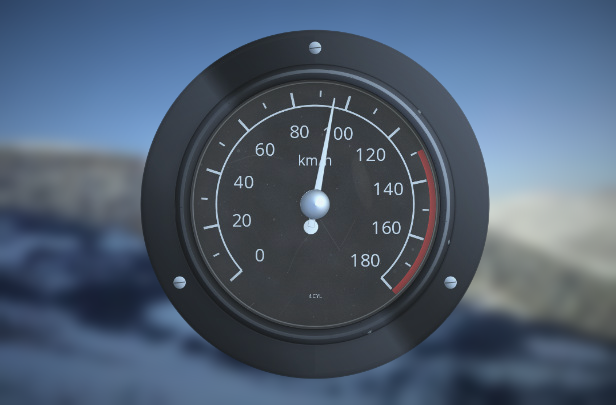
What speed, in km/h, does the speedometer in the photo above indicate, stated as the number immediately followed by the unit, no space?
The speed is 95km/h
